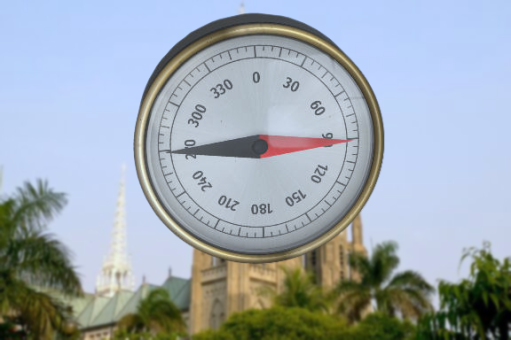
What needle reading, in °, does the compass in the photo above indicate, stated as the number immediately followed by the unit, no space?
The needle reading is 90°
